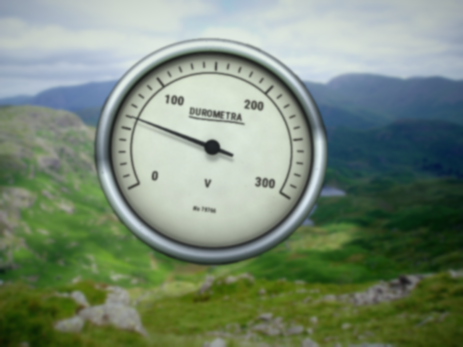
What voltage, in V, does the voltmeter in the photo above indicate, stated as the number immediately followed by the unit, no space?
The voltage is 60V
